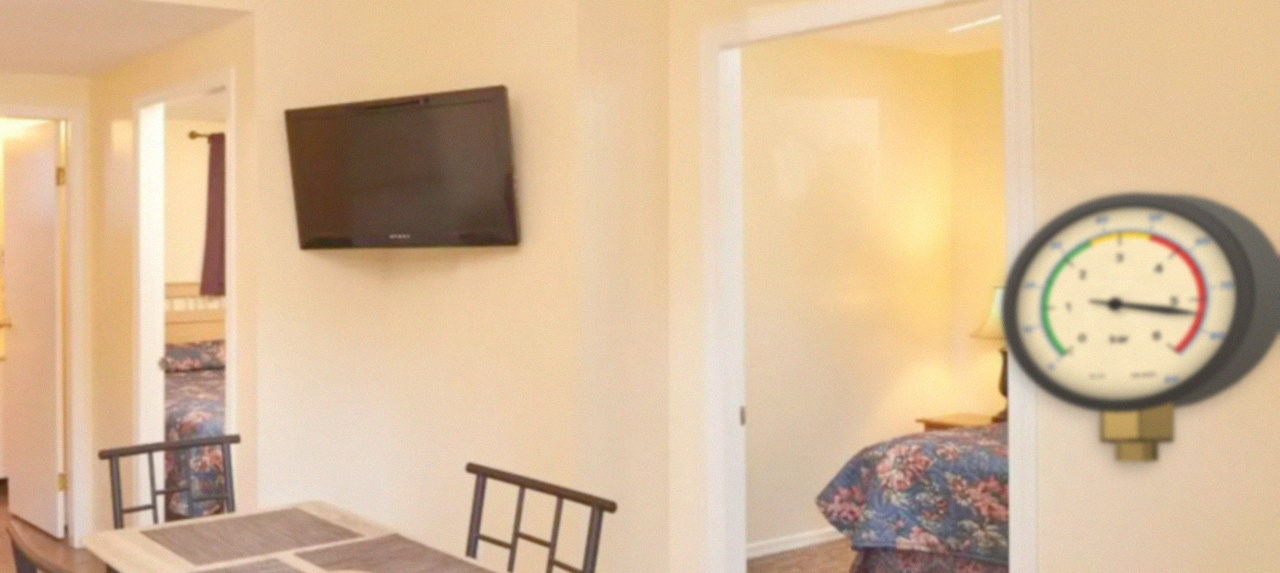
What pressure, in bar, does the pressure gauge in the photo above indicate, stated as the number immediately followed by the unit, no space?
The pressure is 5.25bar
